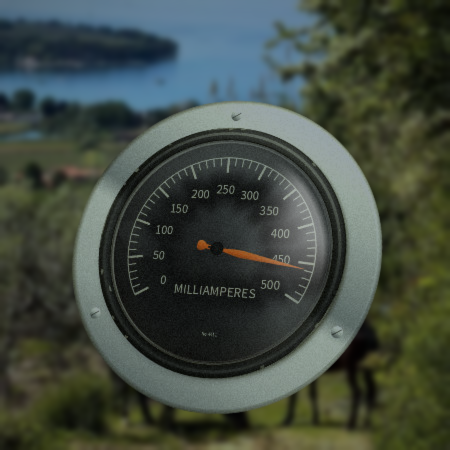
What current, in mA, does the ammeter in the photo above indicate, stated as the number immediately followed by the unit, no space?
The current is 460mA
